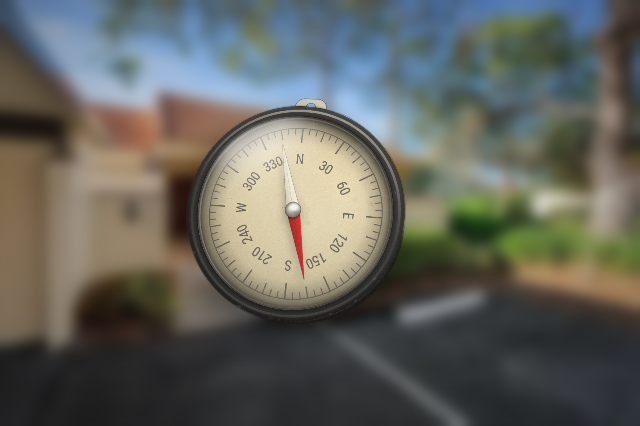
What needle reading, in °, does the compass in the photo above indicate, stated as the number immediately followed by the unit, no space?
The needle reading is 165°
